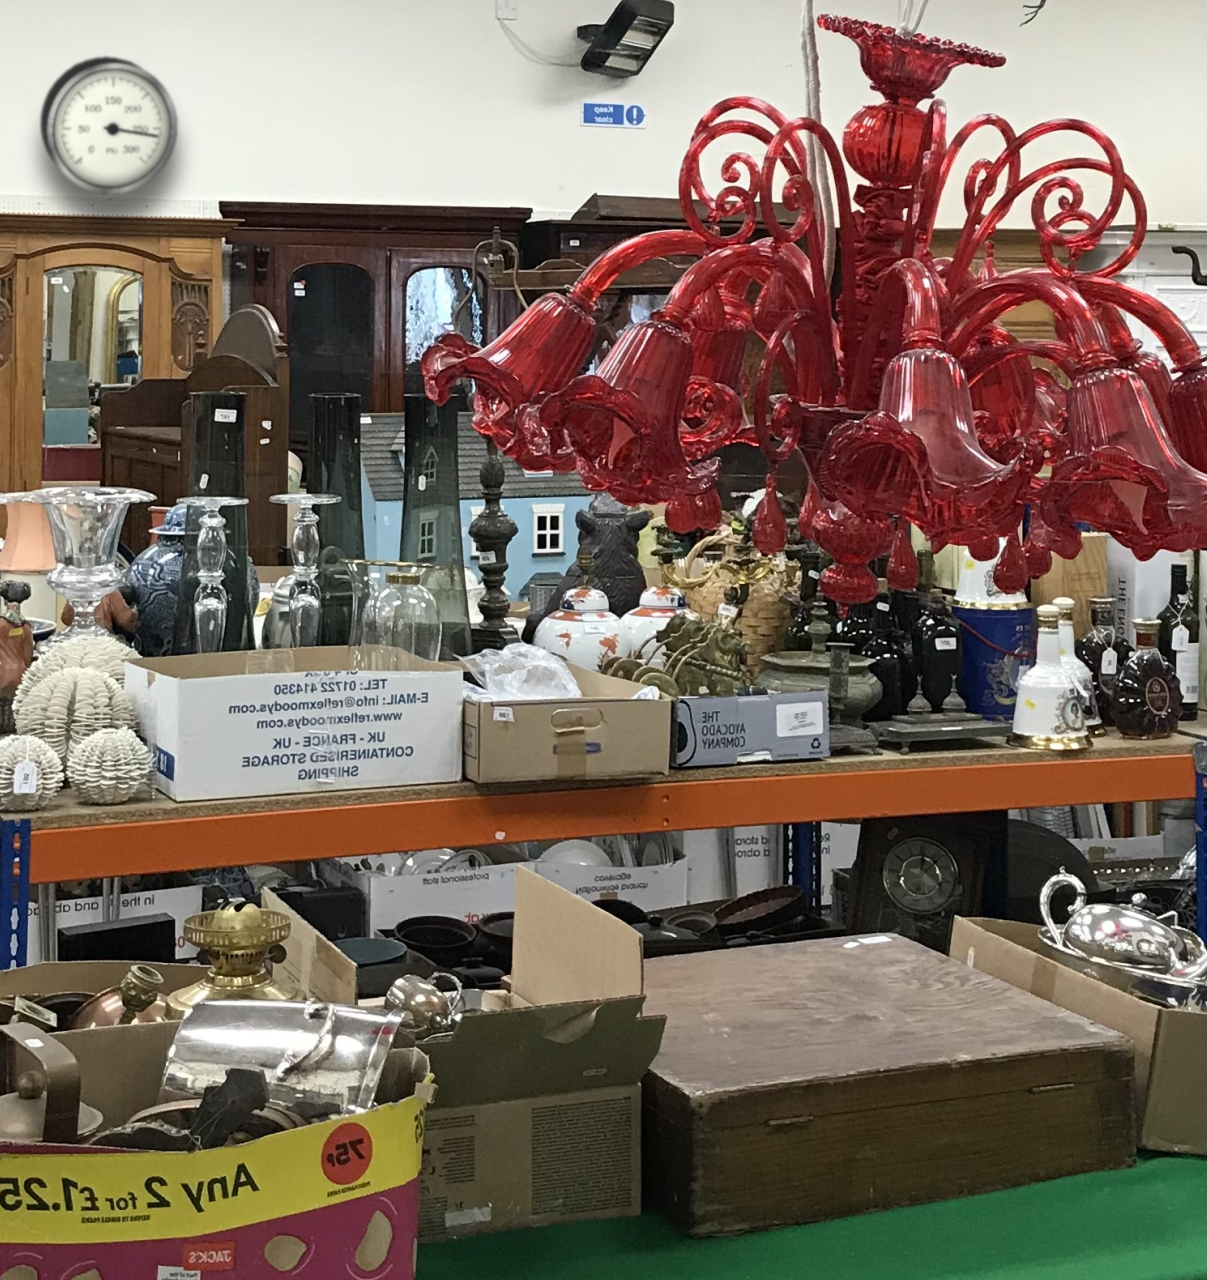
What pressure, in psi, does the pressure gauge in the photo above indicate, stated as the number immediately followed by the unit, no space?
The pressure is 260psi
